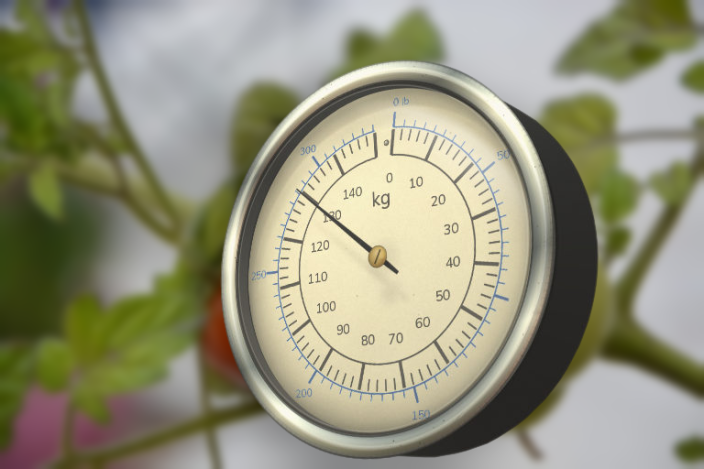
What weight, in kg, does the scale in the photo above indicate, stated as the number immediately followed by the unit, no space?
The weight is 130kg
